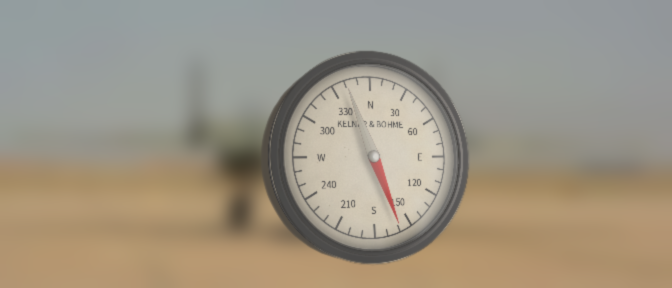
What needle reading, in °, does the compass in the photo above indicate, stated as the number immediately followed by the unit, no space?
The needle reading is 160°
